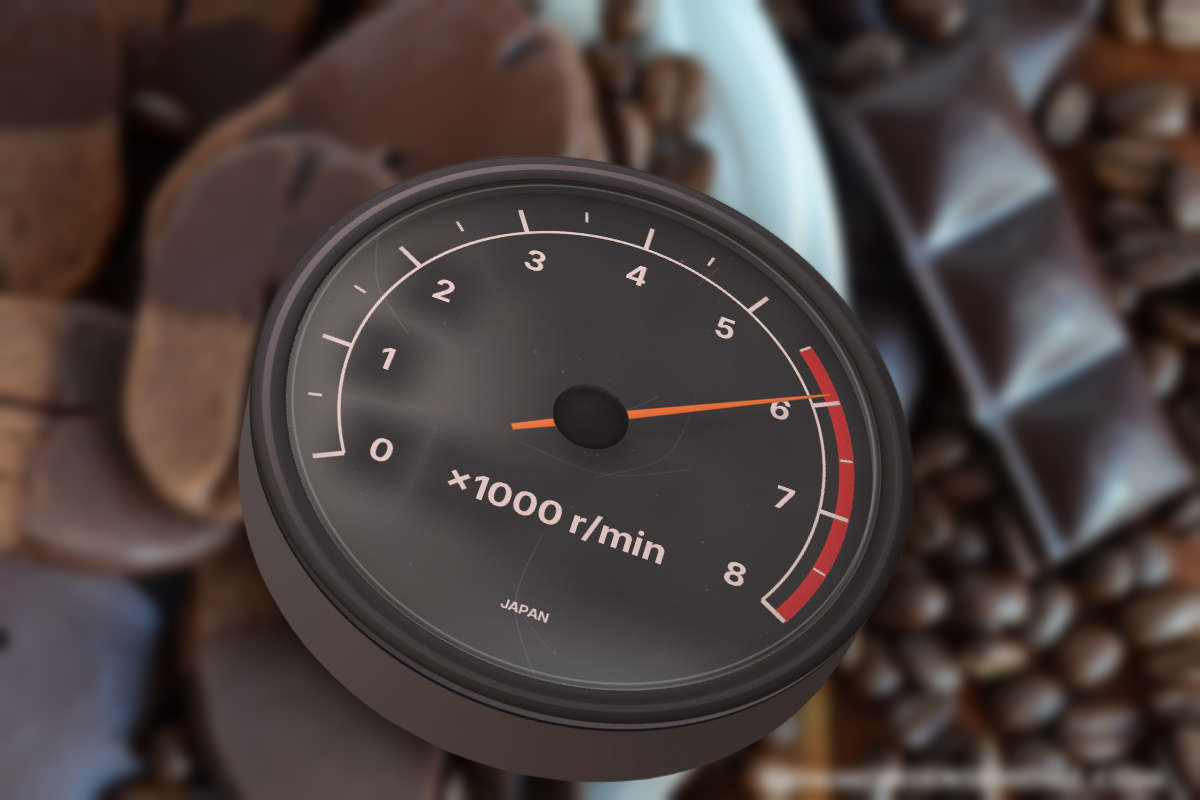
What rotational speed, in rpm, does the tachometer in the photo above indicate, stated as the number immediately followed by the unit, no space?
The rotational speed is 6000rpm
